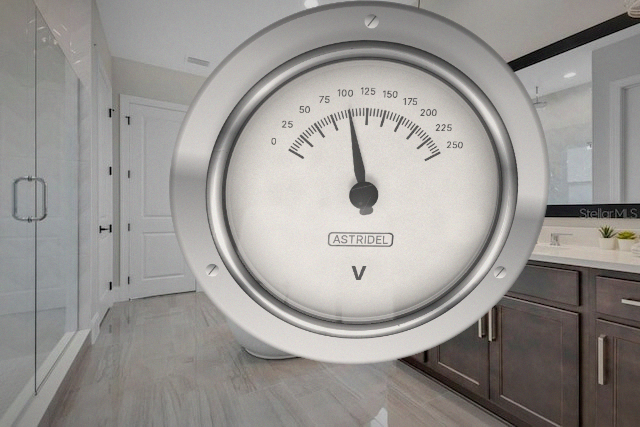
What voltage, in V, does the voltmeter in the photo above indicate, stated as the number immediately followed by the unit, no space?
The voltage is 100V
